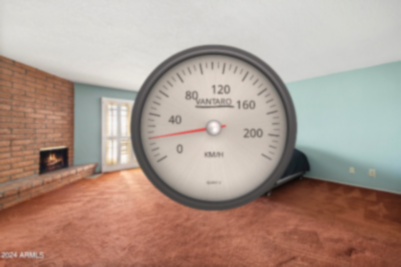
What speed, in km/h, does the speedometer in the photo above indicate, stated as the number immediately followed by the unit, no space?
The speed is 20km/h
